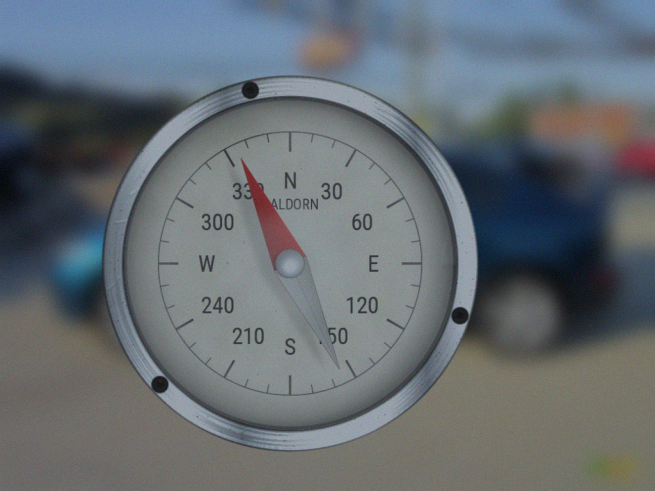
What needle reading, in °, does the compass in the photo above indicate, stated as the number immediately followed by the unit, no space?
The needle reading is 335°
